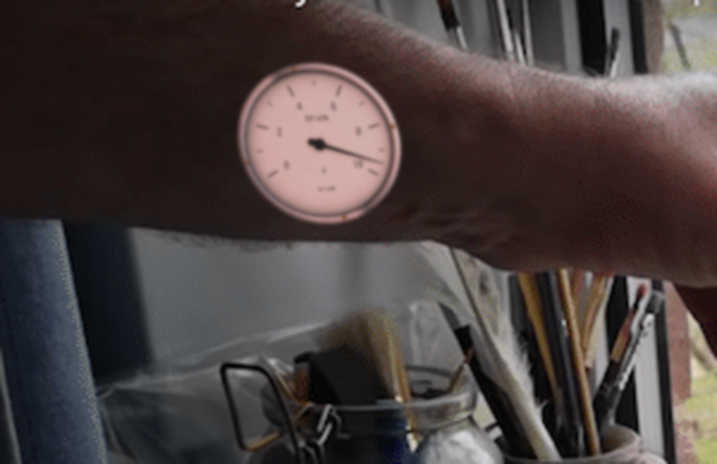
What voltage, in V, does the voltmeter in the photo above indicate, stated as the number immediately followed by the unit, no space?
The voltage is 9.5V
